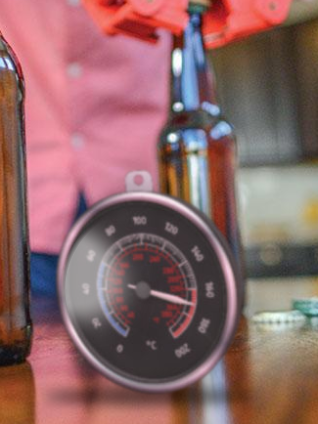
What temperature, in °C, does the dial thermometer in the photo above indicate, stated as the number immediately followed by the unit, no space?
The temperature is 170°C
